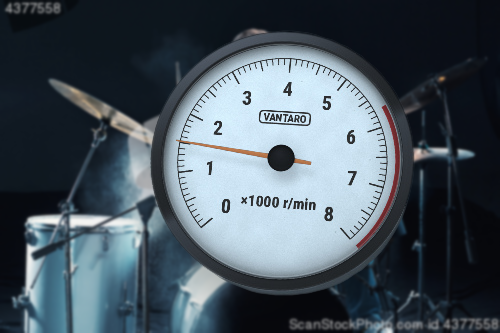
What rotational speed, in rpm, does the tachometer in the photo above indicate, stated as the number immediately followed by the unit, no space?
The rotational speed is 1500rpm
